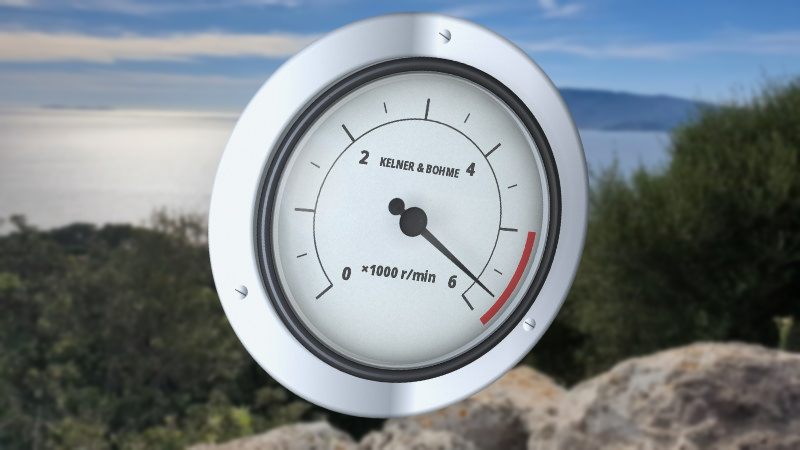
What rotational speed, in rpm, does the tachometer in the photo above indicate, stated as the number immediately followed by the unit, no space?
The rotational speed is 5750rpm
